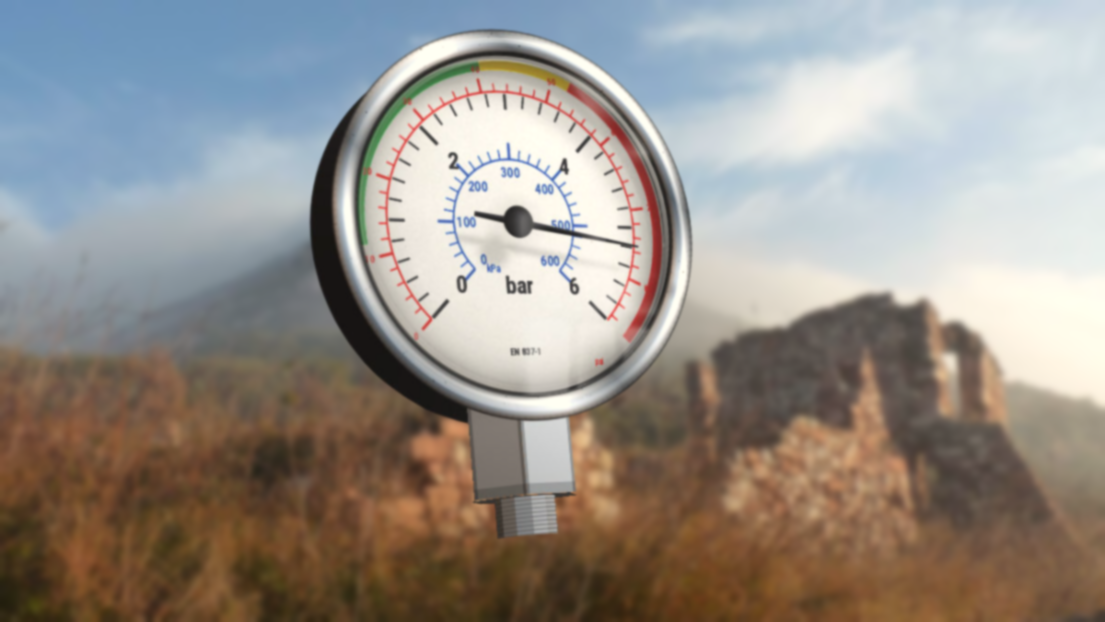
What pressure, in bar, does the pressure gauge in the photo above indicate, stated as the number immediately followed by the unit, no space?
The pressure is 5.2bar
